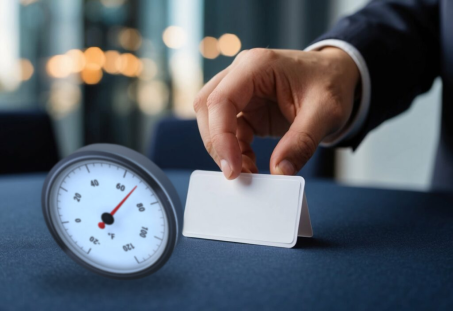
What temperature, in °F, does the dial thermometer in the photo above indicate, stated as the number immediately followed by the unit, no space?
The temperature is 68°F
